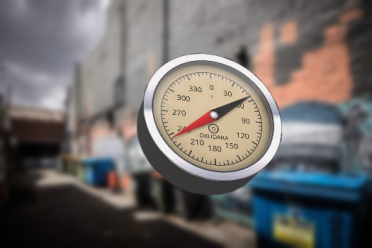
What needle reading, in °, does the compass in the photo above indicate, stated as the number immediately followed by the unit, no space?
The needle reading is 235°
